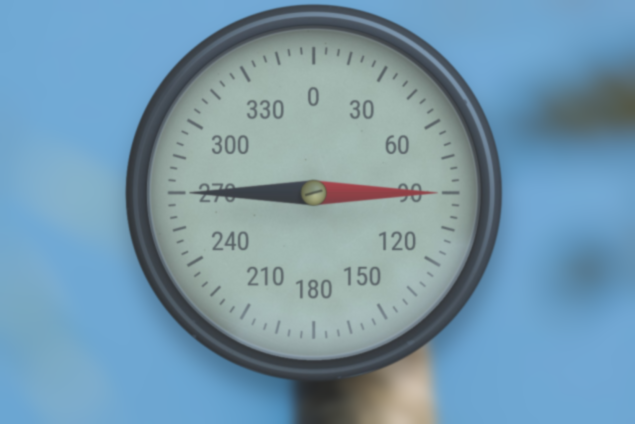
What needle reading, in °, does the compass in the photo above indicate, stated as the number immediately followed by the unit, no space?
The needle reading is 90°
